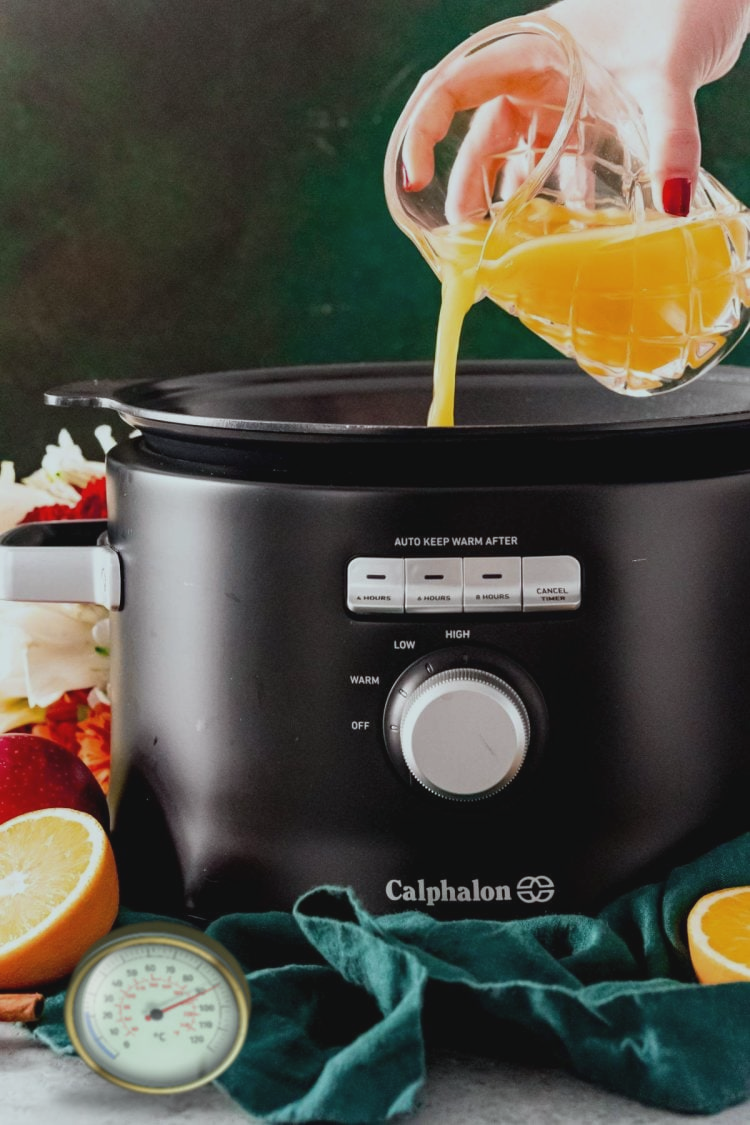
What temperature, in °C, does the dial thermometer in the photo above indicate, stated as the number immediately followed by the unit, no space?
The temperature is 90°C
